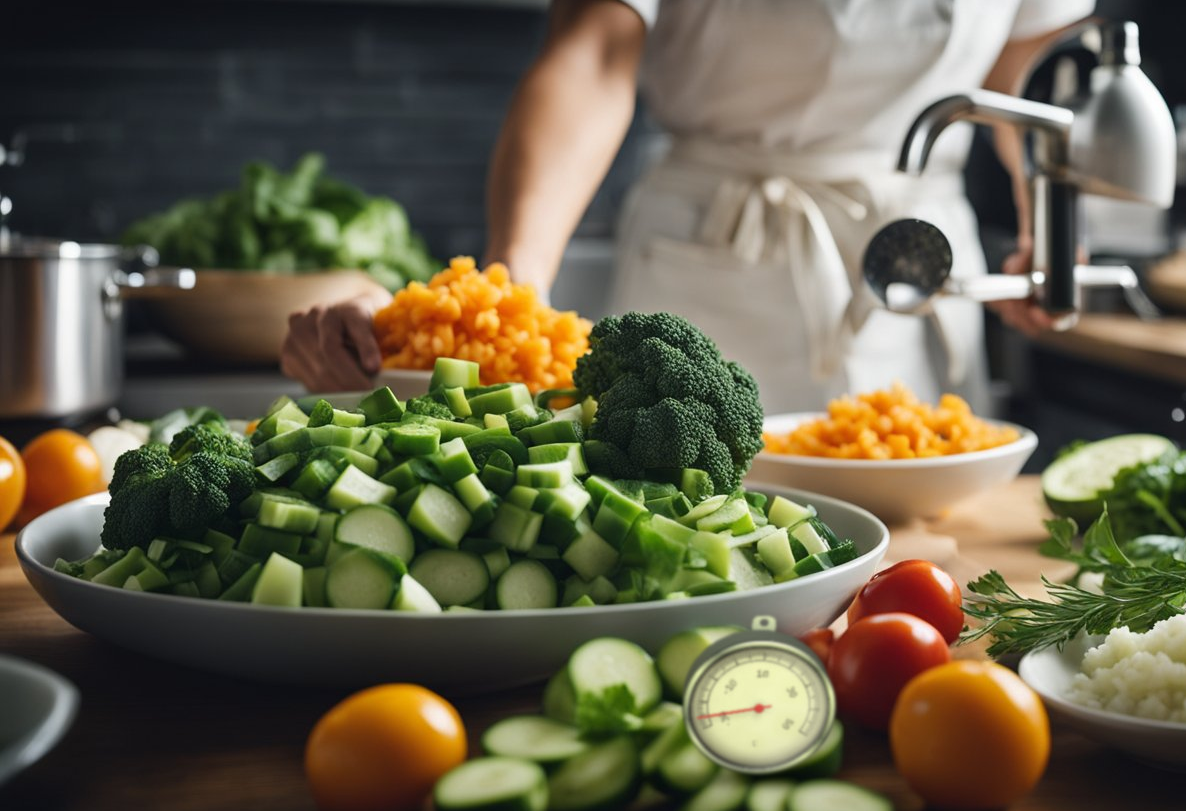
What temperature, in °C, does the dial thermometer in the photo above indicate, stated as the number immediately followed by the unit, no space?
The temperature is -25°C
